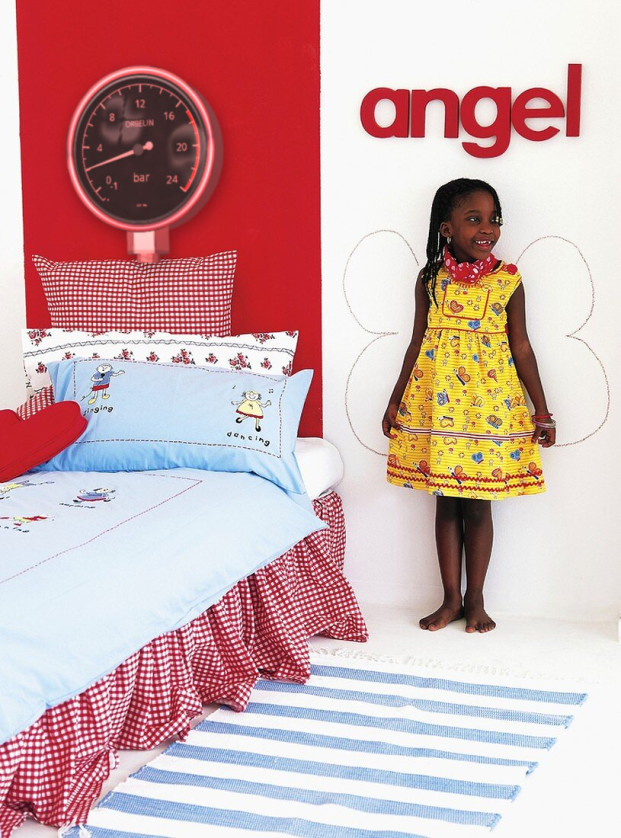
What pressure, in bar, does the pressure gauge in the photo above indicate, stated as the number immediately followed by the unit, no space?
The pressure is 2bar
